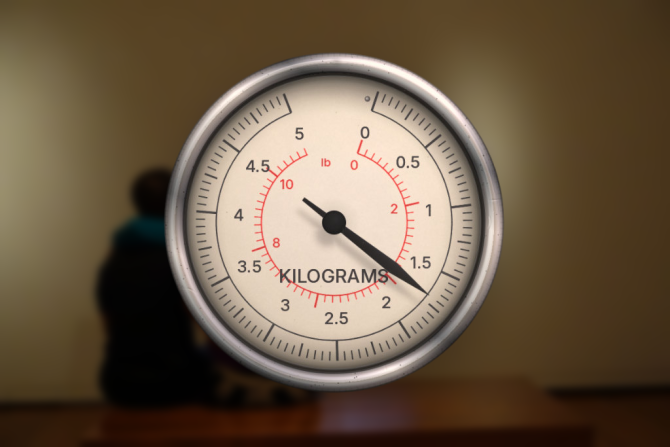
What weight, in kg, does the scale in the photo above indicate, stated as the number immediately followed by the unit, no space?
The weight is 1.7kg
